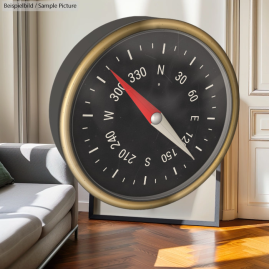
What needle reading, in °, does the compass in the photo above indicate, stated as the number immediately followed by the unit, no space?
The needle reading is 310°
